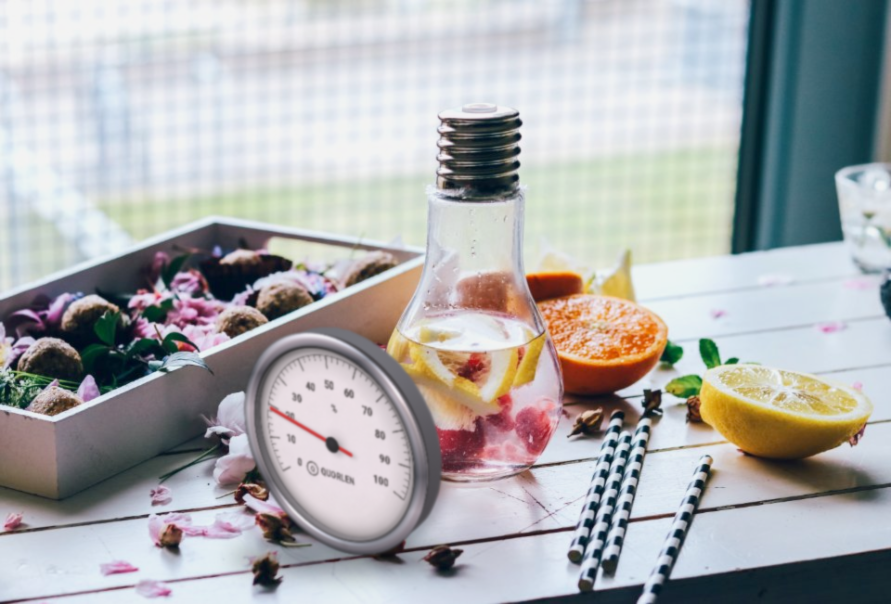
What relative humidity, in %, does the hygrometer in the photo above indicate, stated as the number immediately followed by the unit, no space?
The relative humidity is 20%
